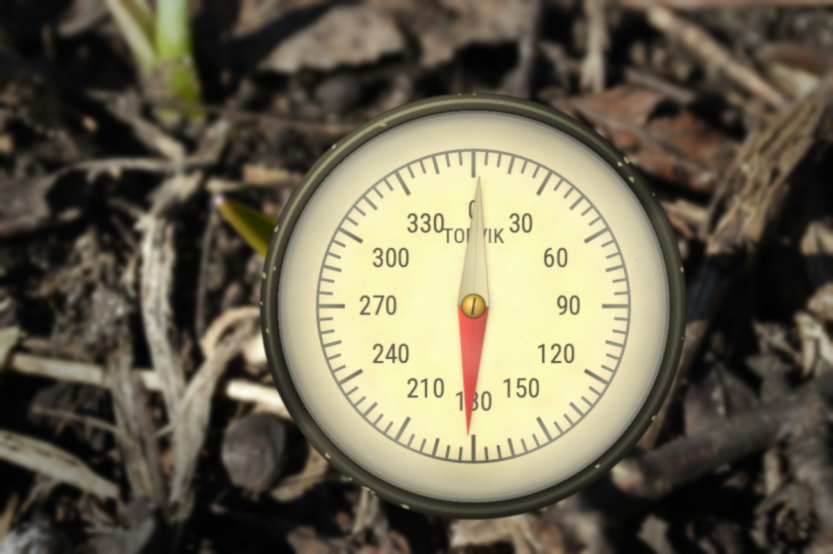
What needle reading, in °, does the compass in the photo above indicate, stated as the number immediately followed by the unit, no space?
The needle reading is 182.5°
